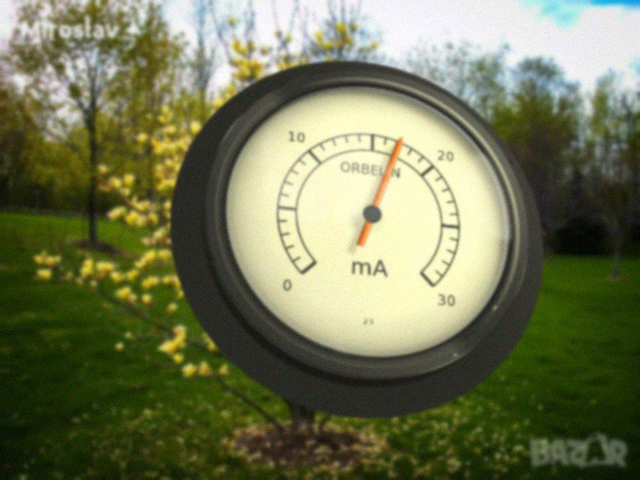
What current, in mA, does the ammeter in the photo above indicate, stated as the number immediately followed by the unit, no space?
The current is 17mA
